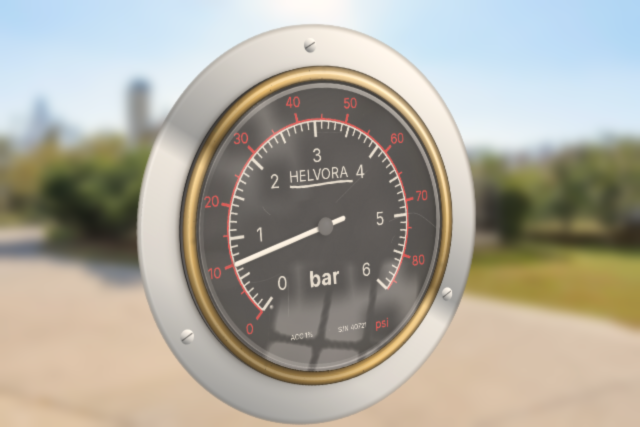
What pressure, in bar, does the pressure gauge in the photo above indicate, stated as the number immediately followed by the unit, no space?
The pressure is 0.7bar
